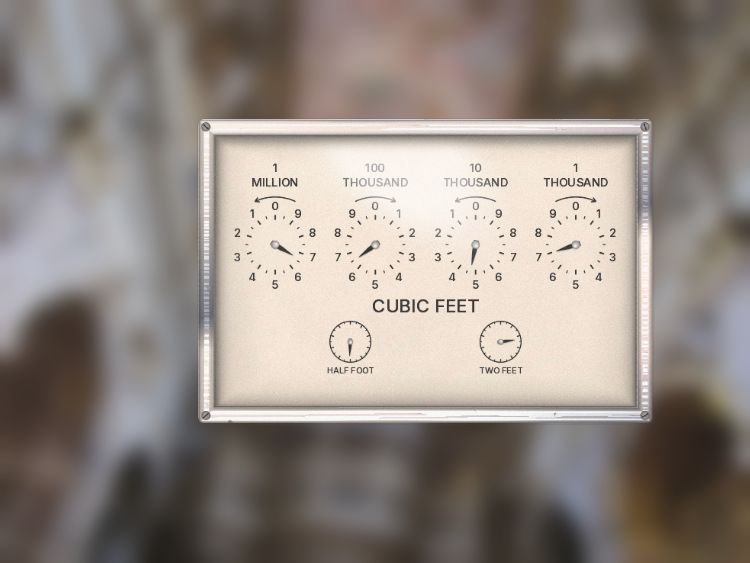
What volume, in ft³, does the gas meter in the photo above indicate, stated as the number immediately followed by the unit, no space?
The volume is 664700ft³
